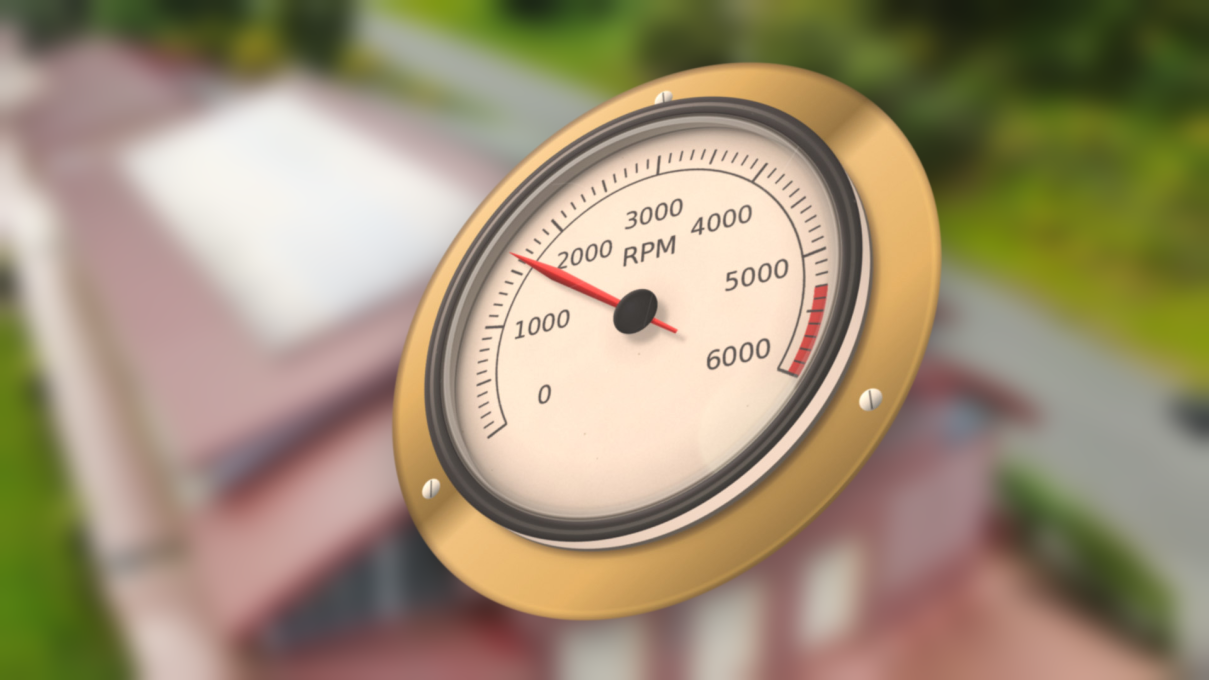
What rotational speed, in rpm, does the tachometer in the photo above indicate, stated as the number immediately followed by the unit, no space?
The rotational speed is 1600rpm
